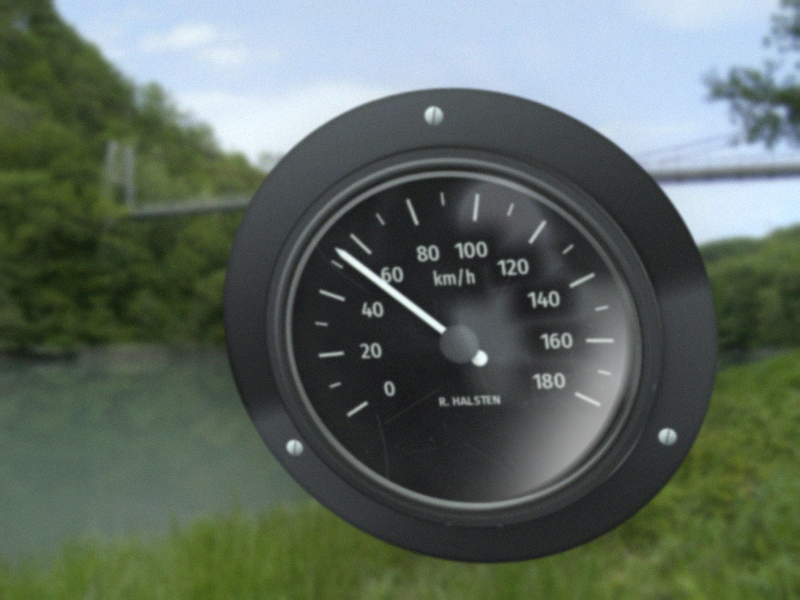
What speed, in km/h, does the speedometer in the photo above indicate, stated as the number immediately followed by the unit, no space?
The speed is 55km/h
